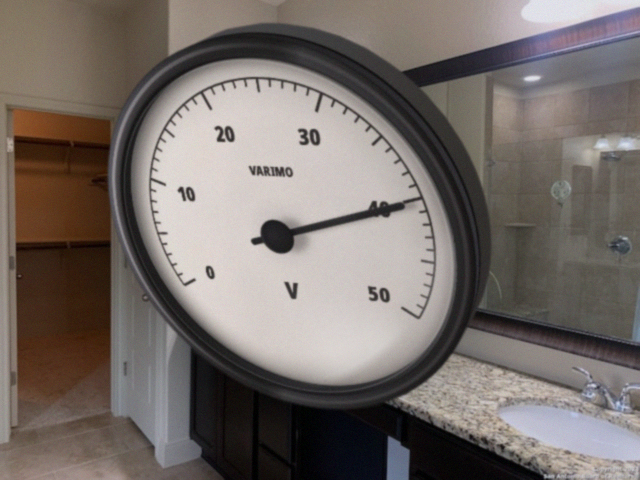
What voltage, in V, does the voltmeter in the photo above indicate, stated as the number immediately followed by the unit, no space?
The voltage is 40V
